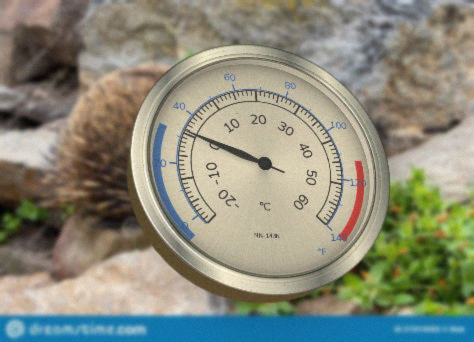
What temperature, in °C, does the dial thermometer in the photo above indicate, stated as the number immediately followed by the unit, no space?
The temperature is 0°C
